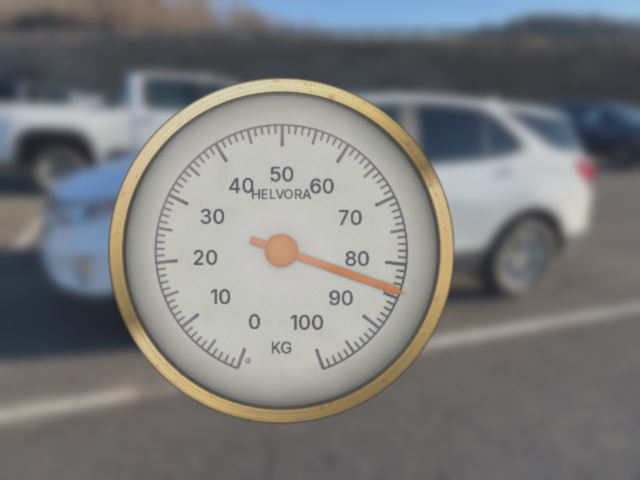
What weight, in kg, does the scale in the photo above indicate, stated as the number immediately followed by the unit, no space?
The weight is 84kg
